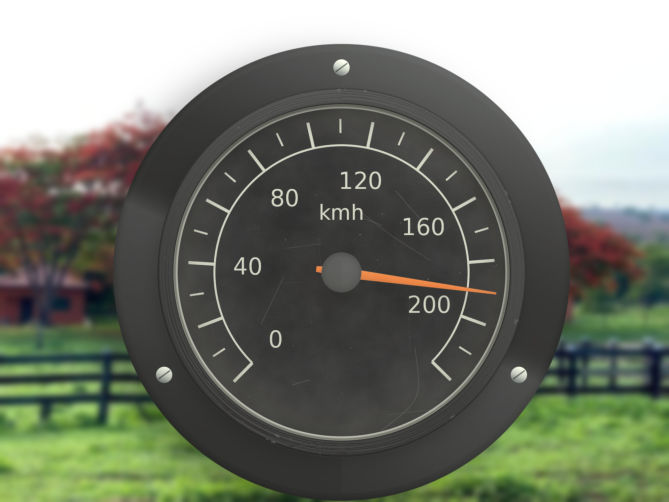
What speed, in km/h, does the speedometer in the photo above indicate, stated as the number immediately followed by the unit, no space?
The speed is 190km/h
